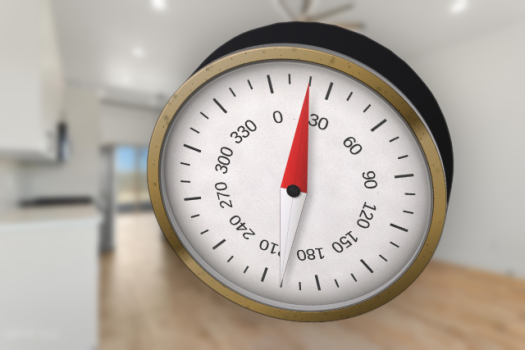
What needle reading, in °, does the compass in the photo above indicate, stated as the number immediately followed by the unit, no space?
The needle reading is 20°
